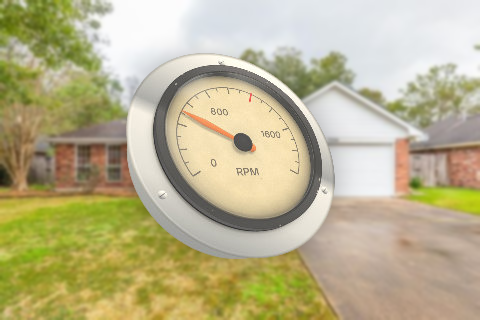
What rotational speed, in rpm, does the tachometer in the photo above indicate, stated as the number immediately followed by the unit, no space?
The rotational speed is 500rpm
